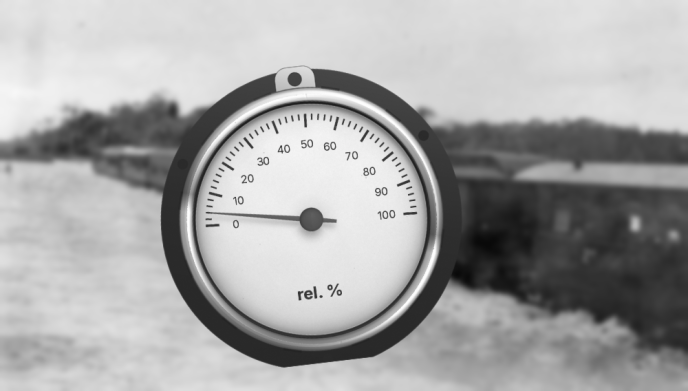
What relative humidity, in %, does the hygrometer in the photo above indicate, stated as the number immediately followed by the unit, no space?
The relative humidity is 4%
